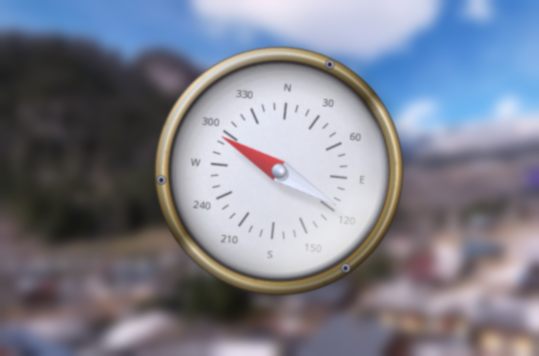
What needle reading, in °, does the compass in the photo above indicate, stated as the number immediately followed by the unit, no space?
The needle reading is 295°
